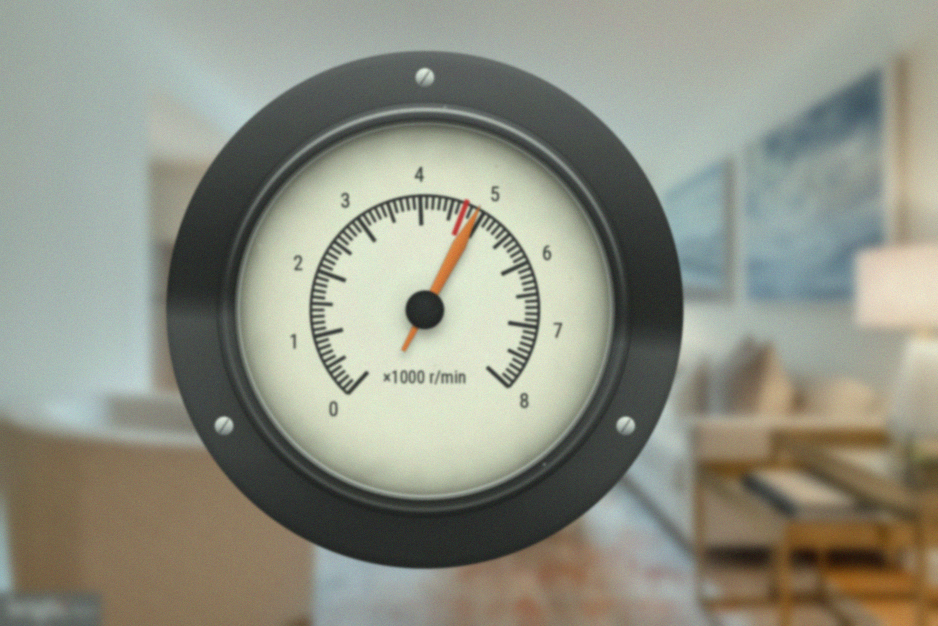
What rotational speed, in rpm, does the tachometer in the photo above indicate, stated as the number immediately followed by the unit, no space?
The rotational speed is 4900rpm
